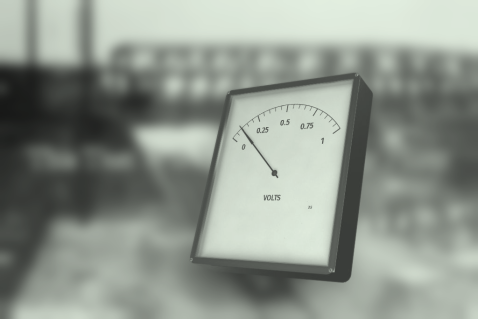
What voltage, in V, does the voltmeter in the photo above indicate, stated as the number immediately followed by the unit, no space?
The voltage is 0.1V
